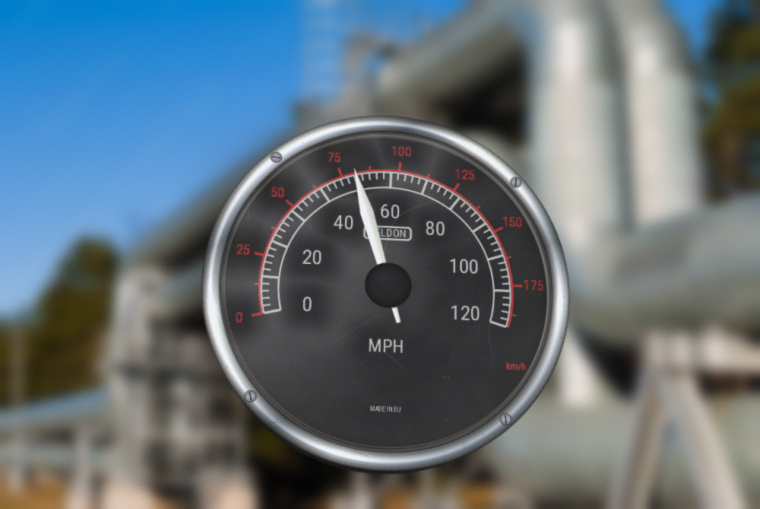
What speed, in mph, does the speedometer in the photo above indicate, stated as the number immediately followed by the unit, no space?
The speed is 50mph
